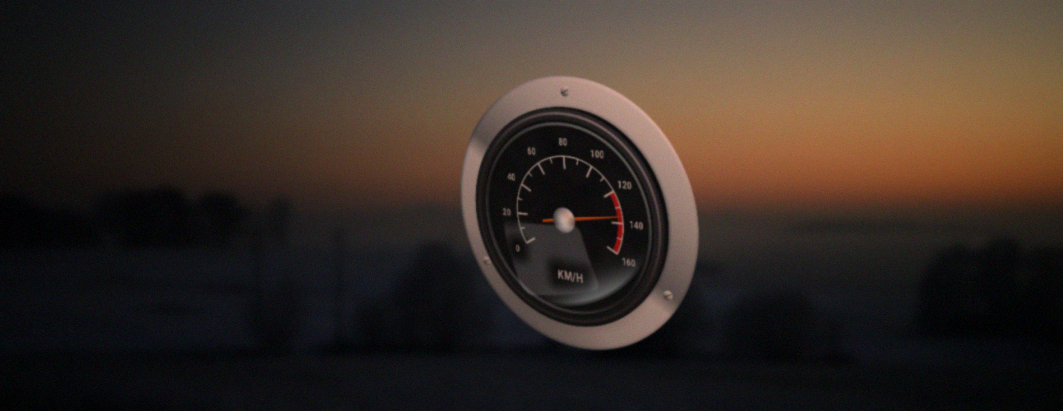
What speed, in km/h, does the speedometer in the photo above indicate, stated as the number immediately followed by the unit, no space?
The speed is 135km/h
